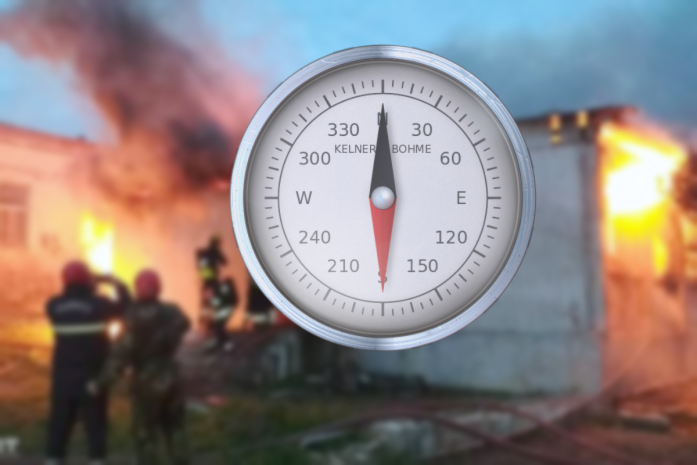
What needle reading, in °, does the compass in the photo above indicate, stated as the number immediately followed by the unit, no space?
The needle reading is 180°
